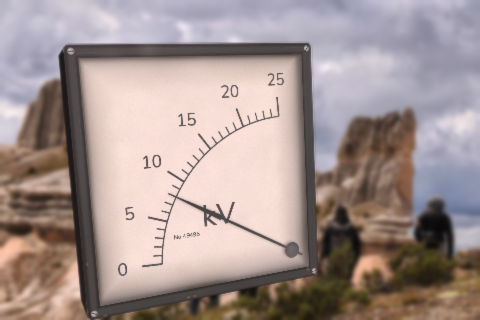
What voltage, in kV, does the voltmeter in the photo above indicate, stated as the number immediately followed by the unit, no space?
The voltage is 8kV
